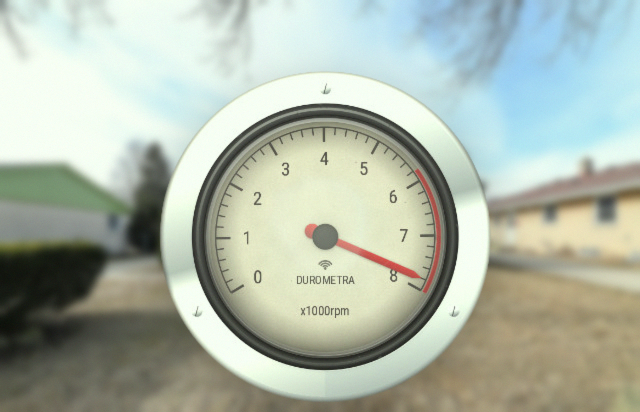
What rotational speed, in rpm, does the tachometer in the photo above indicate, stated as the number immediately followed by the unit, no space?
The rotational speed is 7800rpm
